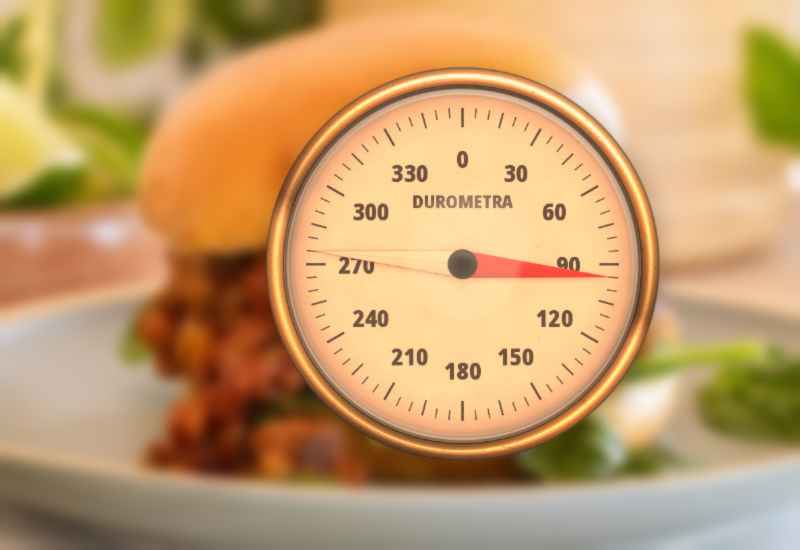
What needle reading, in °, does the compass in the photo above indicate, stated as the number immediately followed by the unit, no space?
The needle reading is 95°
